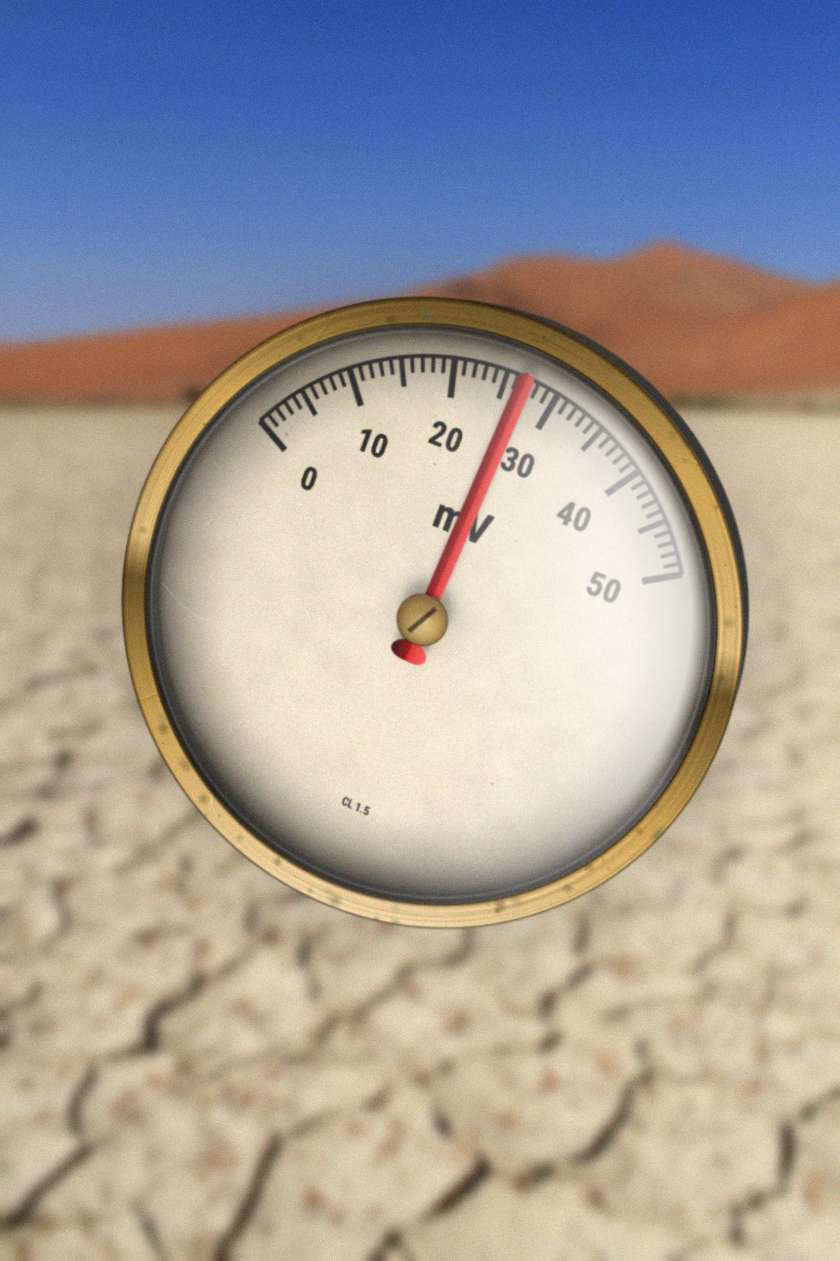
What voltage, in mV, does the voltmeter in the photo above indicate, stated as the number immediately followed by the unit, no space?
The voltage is 27mV
